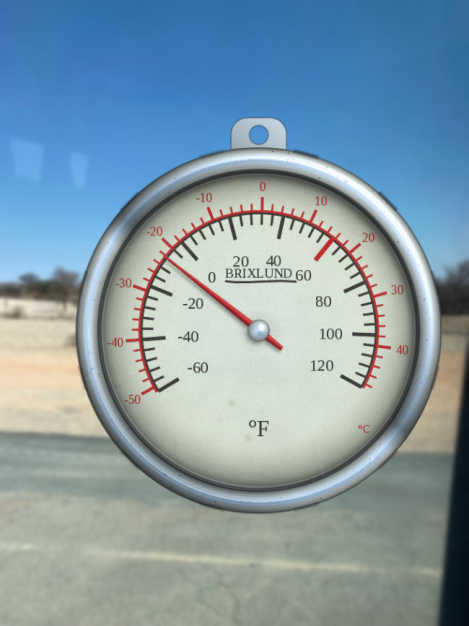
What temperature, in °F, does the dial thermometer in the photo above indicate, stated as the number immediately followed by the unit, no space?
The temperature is -8°F
